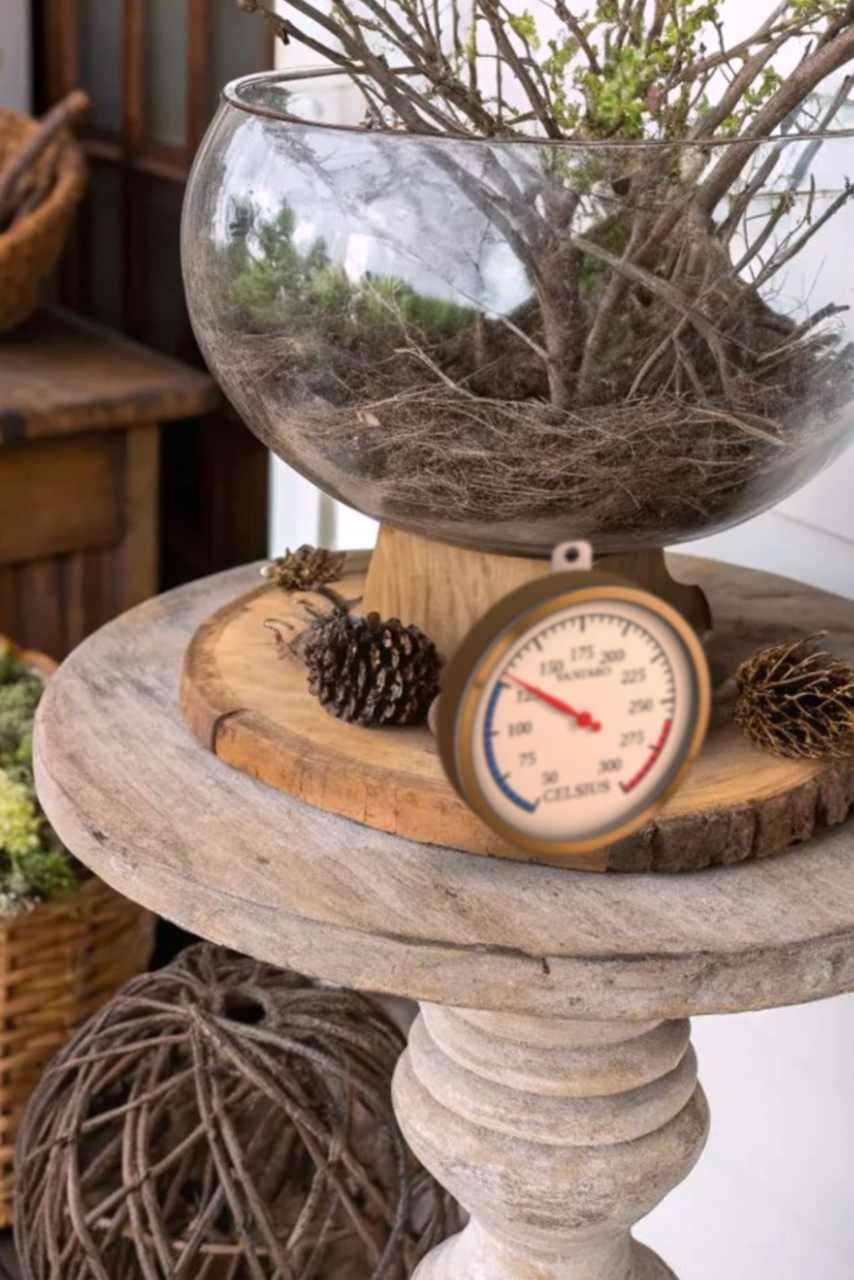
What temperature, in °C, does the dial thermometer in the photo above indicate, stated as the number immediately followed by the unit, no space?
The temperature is 130°C
